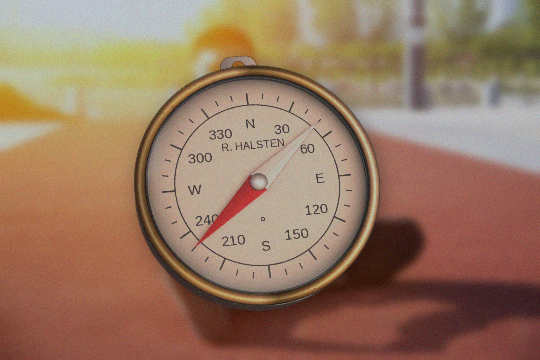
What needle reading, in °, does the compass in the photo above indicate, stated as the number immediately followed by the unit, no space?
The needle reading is 230°
